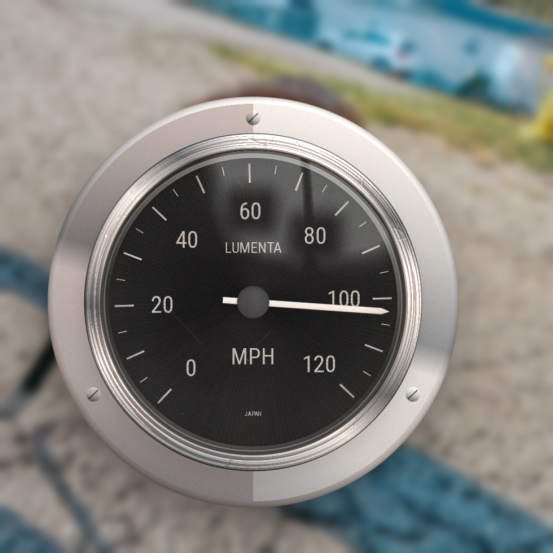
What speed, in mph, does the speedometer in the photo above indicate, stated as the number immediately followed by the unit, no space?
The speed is 102.5mph
